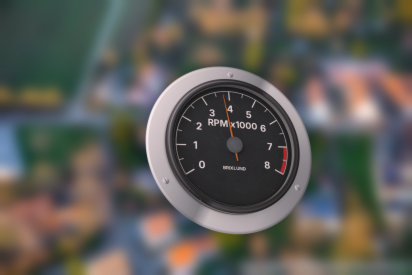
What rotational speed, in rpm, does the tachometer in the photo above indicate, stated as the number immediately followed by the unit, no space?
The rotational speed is 3750rpm
